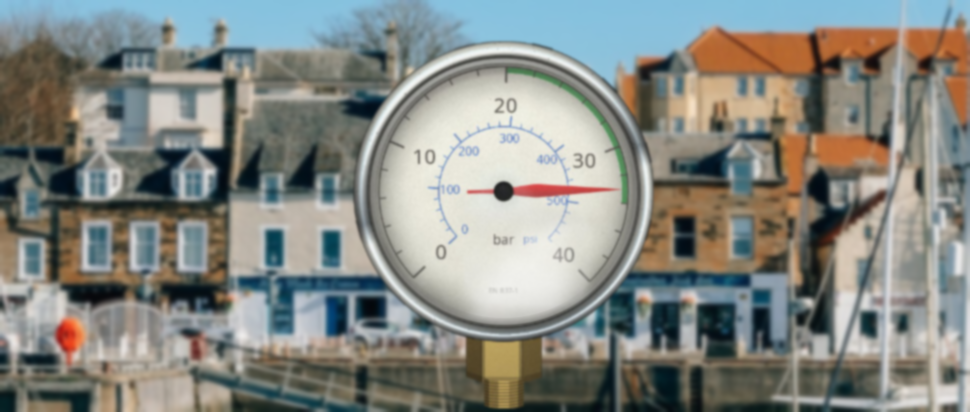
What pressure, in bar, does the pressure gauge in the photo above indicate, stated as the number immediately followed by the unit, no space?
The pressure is 33bar
